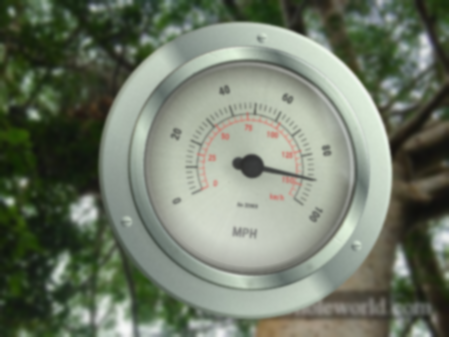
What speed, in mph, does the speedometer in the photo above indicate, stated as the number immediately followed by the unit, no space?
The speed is 90mph
